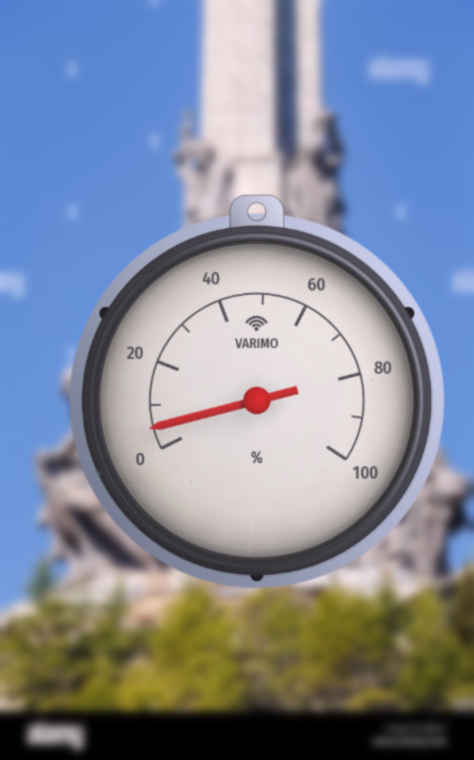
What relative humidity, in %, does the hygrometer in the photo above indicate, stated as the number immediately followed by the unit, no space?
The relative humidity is 5%
